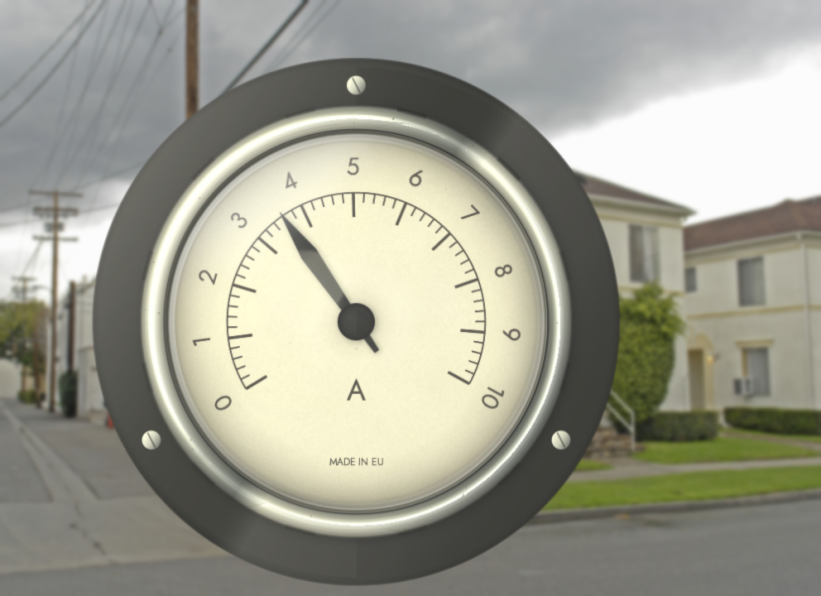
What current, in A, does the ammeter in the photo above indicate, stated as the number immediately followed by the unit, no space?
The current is 3.6A
